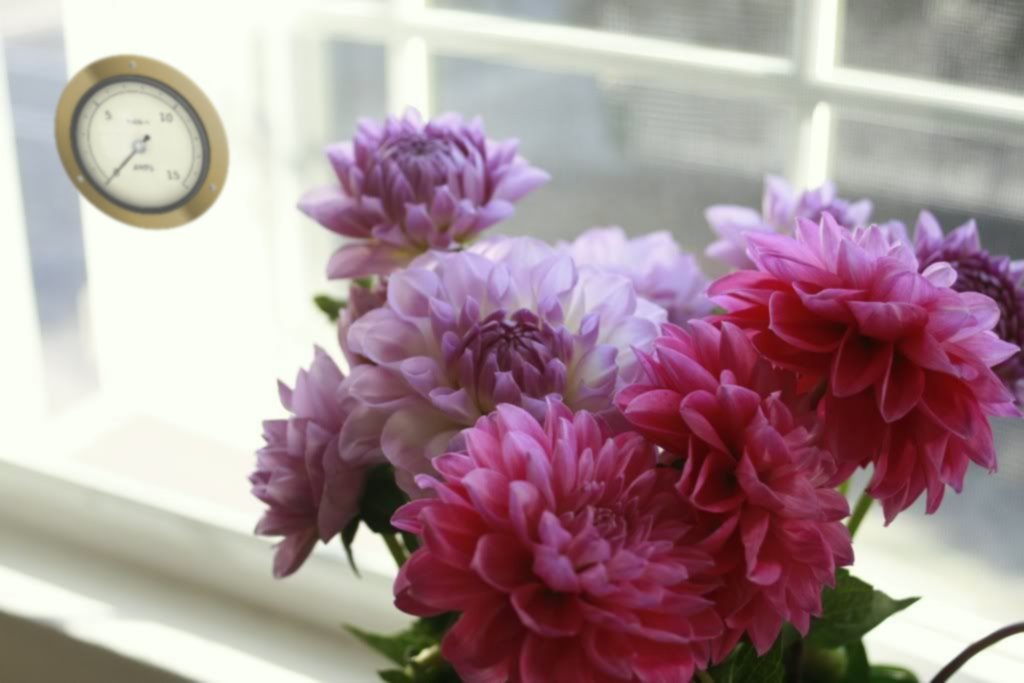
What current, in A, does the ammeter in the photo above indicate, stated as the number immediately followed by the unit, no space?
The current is 0A
